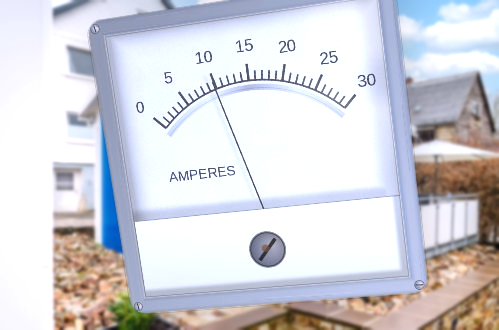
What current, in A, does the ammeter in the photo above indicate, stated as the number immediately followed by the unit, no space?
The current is 10A
